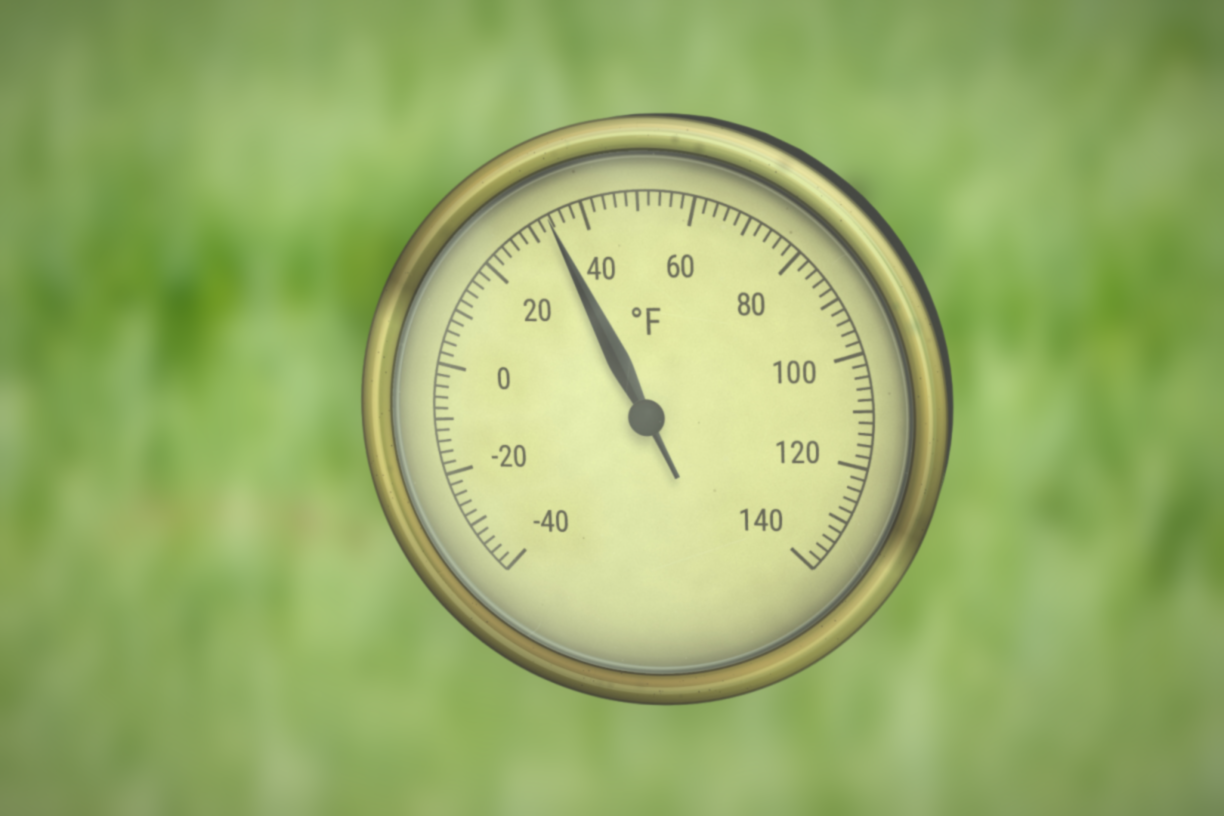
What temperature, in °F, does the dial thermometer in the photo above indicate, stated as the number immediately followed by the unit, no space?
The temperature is 34°F
